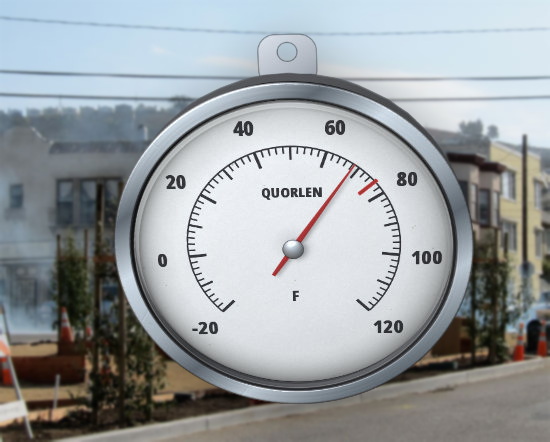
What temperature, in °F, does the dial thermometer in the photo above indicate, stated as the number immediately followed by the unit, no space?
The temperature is 68°F
